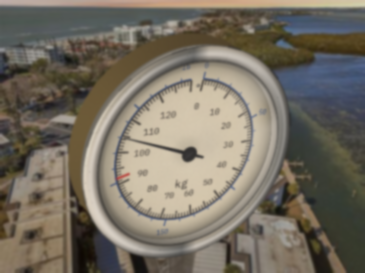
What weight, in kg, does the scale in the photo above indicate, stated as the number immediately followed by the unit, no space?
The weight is 105kg
